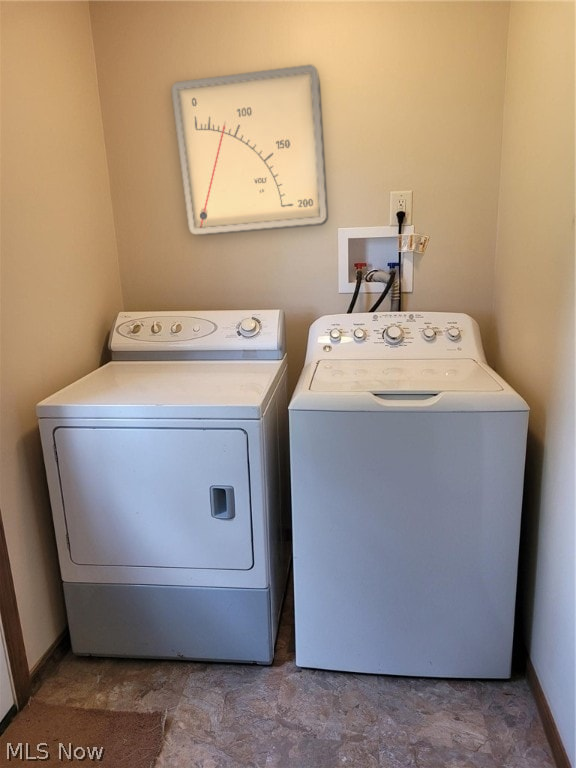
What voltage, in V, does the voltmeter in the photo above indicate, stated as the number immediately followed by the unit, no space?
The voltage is 80V
